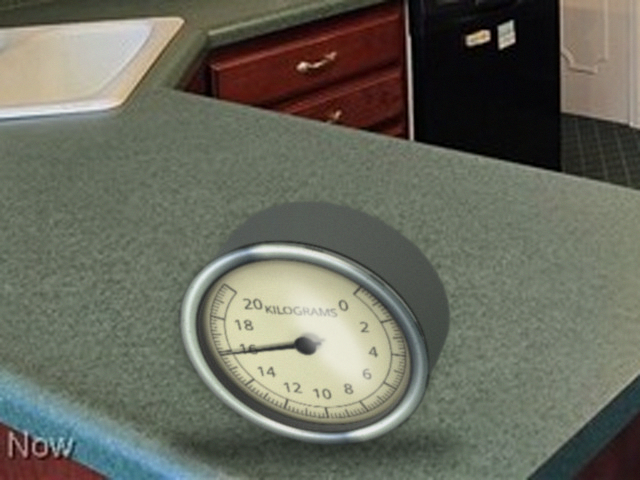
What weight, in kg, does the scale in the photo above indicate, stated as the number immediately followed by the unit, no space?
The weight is 16kg
